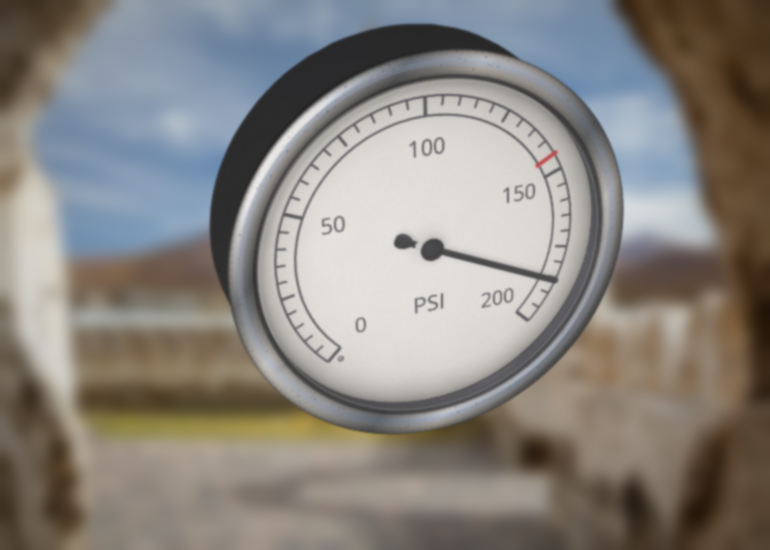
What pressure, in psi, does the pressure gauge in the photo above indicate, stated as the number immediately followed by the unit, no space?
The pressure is 185psi
